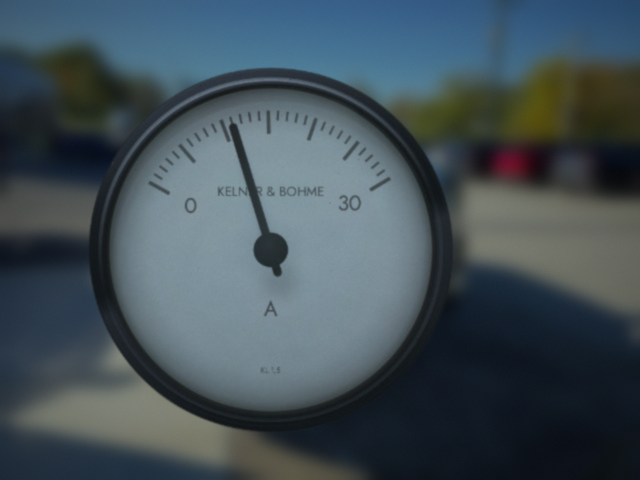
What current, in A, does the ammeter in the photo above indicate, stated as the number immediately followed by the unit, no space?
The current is 11A
